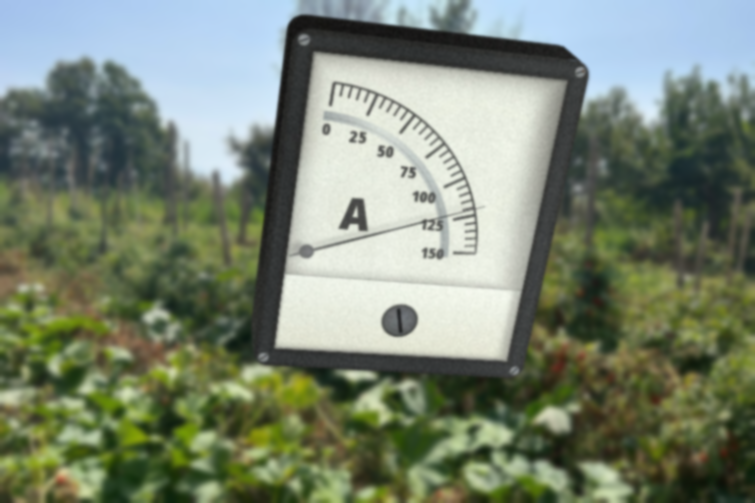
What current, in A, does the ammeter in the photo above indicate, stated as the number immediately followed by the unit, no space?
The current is 120A
